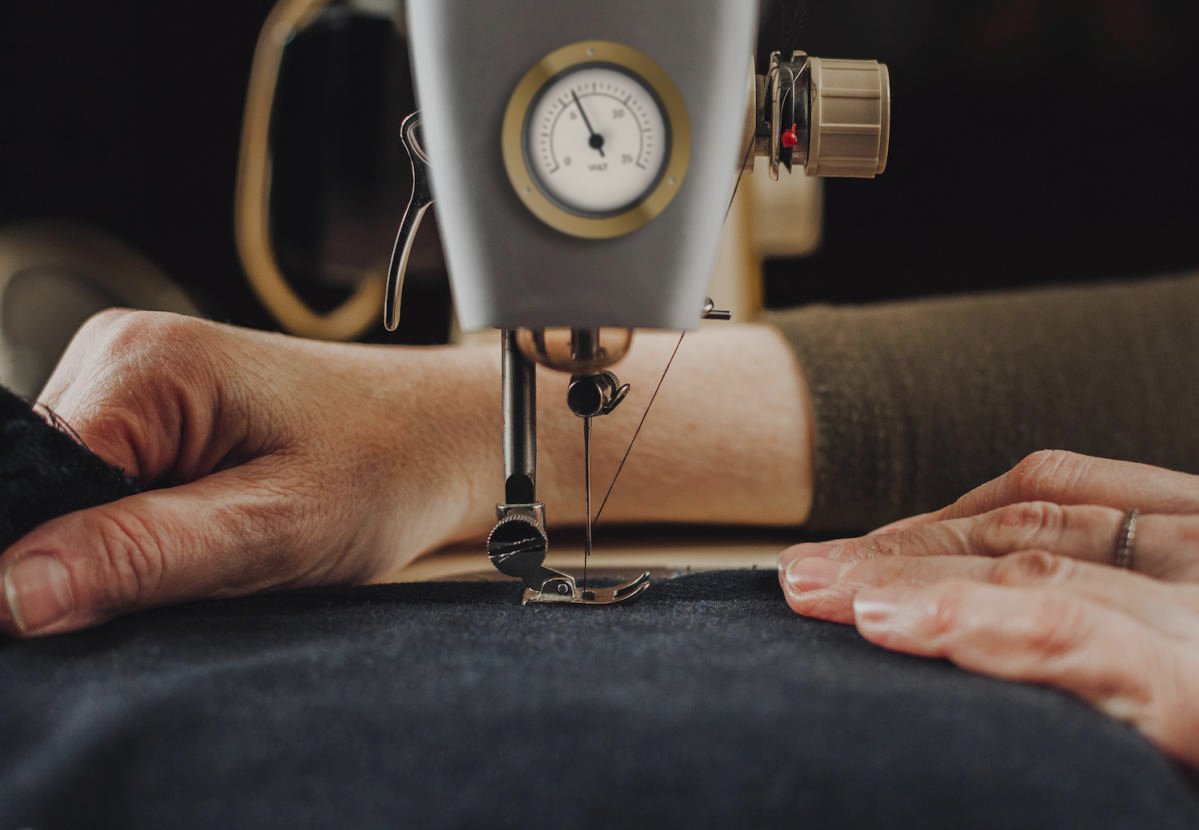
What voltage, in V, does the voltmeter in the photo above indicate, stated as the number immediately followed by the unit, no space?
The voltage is 6V
